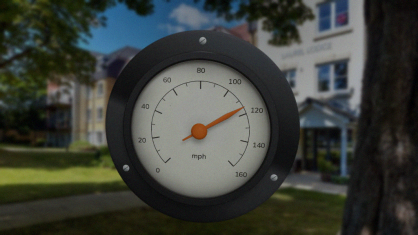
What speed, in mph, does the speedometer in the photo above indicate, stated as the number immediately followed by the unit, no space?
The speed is 115mph
